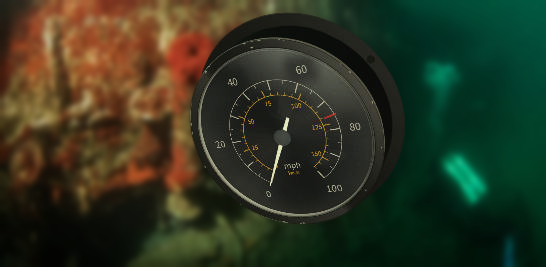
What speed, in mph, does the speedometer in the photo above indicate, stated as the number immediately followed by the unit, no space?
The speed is 0mph
